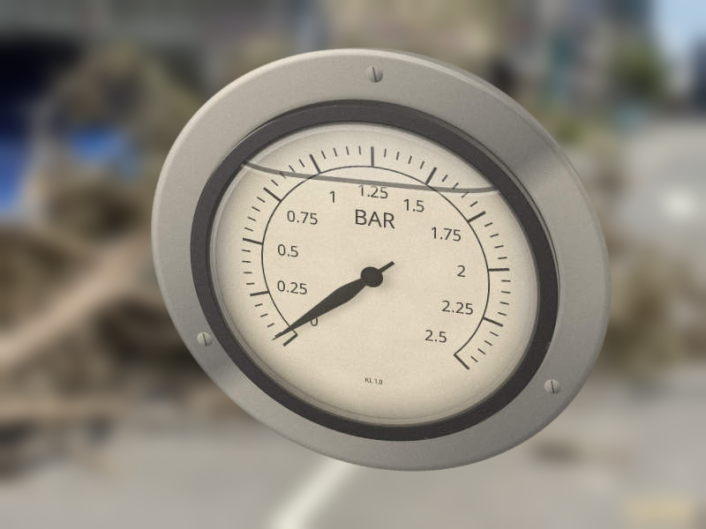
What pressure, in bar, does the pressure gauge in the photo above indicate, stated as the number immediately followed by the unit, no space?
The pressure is 0.05bar
